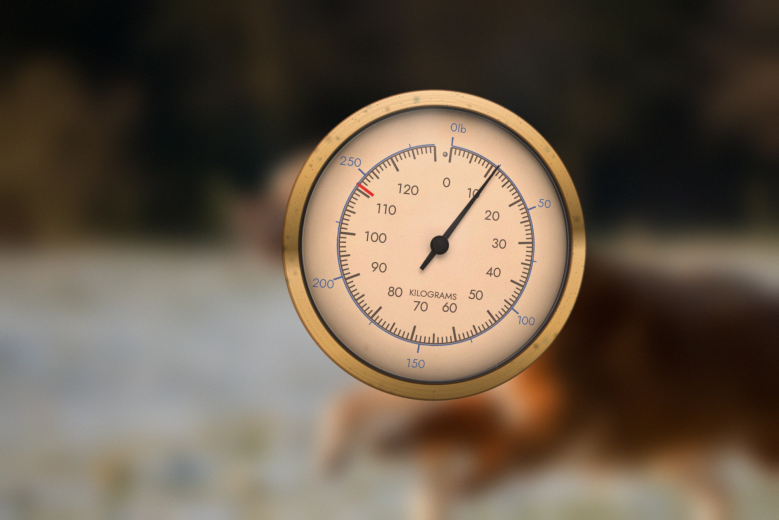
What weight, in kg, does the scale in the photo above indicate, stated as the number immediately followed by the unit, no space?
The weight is 11kg
